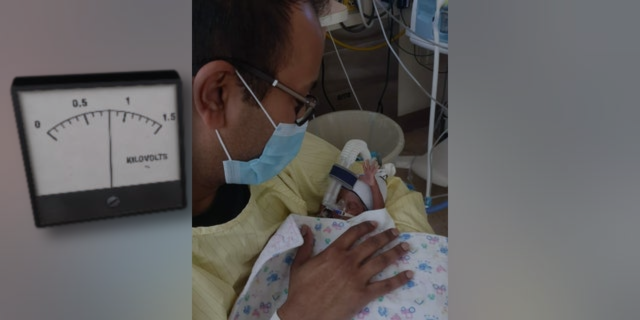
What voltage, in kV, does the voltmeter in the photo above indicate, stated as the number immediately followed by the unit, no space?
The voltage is 0.8kV
